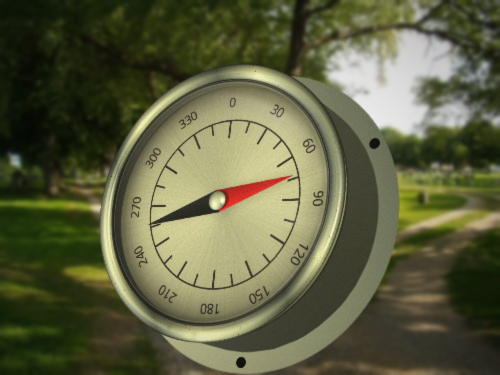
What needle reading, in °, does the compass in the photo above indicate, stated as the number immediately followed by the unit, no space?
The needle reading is 75°
